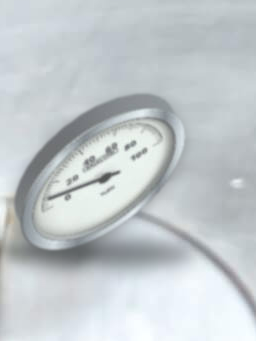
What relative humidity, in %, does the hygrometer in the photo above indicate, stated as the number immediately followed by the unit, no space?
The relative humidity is 10%
